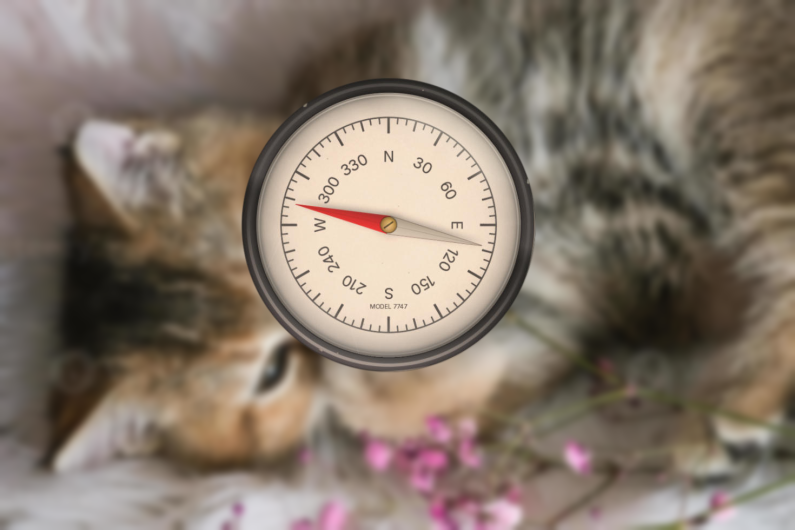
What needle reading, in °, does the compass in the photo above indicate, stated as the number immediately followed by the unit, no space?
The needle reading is 282.5°
